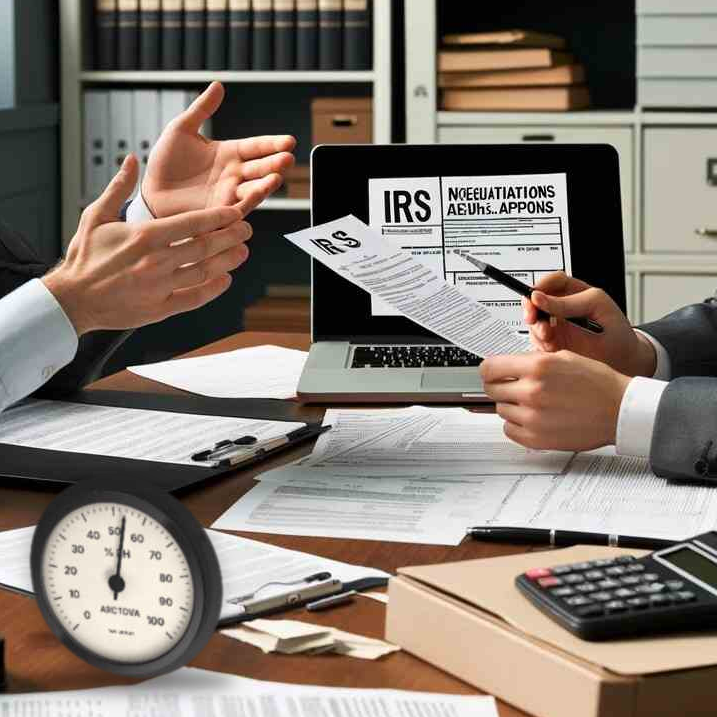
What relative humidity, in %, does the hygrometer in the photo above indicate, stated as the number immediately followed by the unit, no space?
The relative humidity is 54%
